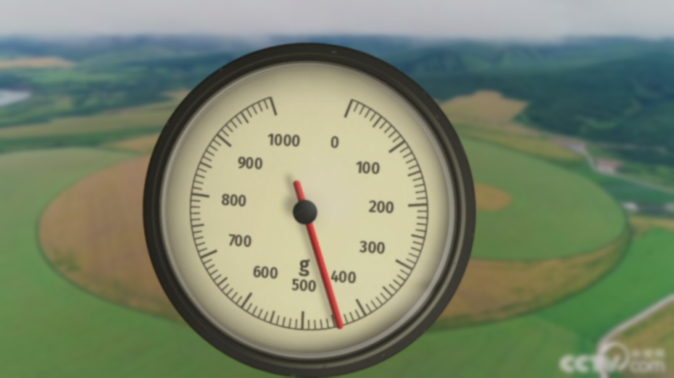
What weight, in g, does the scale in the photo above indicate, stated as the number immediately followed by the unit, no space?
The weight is 440g
